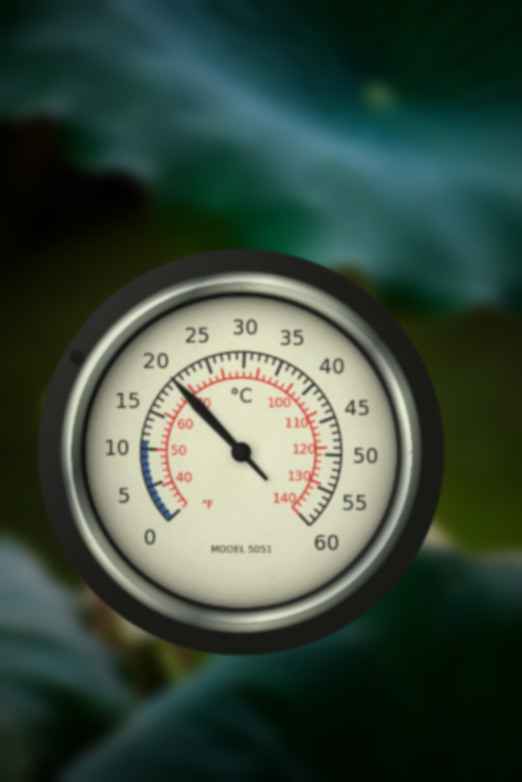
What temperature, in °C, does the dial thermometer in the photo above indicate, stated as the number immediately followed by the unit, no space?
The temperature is 20°C
